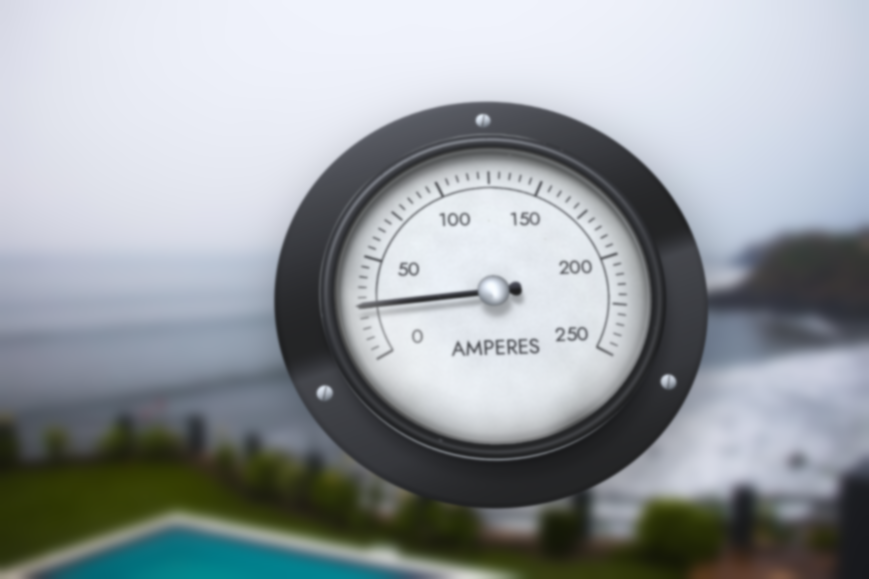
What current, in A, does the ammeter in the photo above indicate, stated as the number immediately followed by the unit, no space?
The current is 25A
